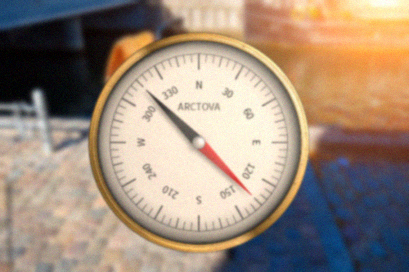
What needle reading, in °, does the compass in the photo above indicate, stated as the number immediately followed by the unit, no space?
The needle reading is 135°
